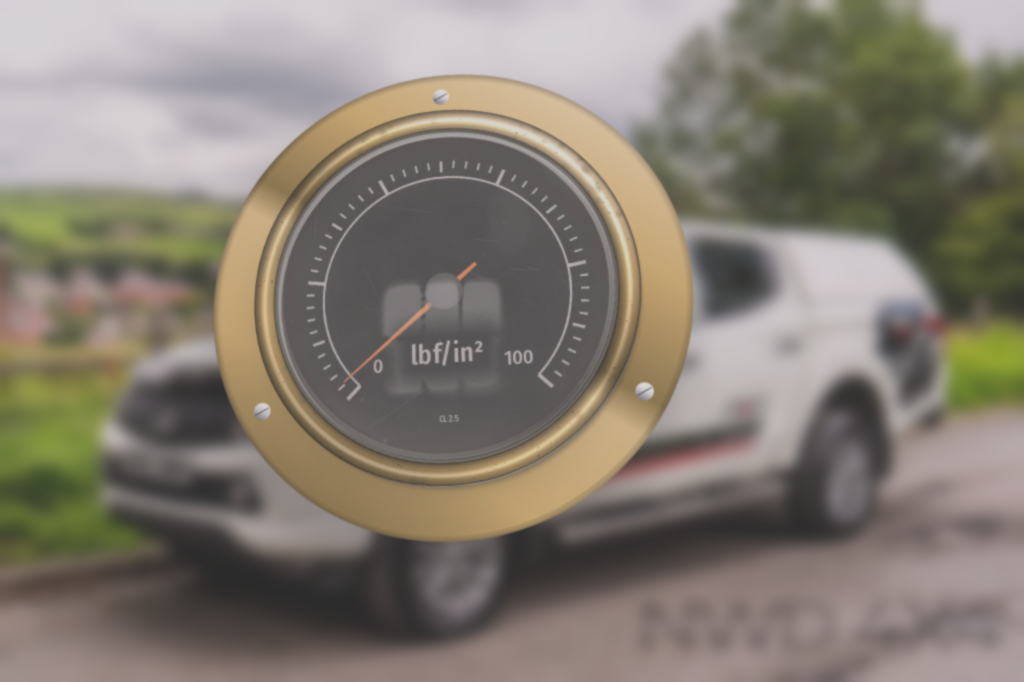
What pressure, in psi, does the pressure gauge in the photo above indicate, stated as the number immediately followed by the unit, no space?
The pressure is 2psi
